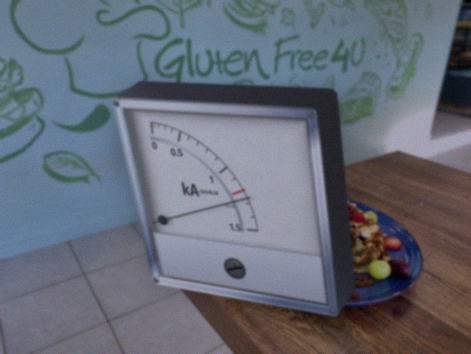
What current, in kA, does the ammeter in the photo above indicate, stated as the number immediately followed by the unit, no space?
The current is 1.25kA
